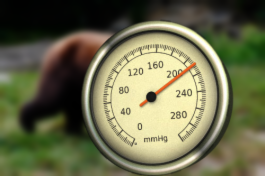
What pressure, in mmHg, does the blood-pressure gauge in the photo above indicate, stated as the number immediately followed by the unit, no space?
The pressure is 210mmHg
